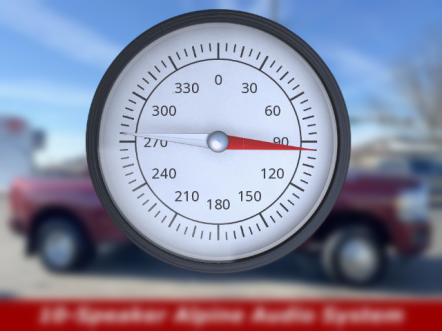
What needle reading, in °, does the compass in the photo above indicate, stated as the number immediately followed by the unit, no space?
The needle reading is 95°
